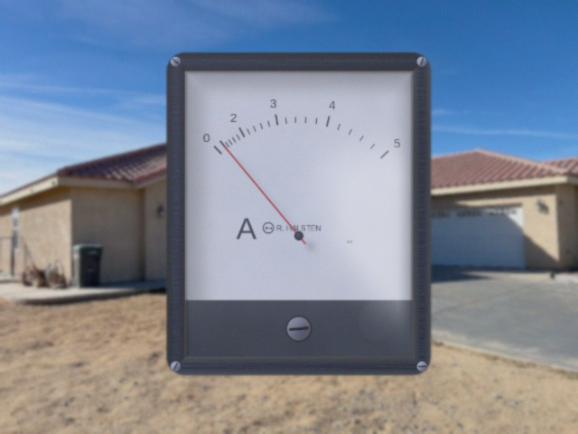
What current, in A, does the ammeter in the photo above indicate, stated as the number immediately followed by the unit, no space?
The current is 1A
